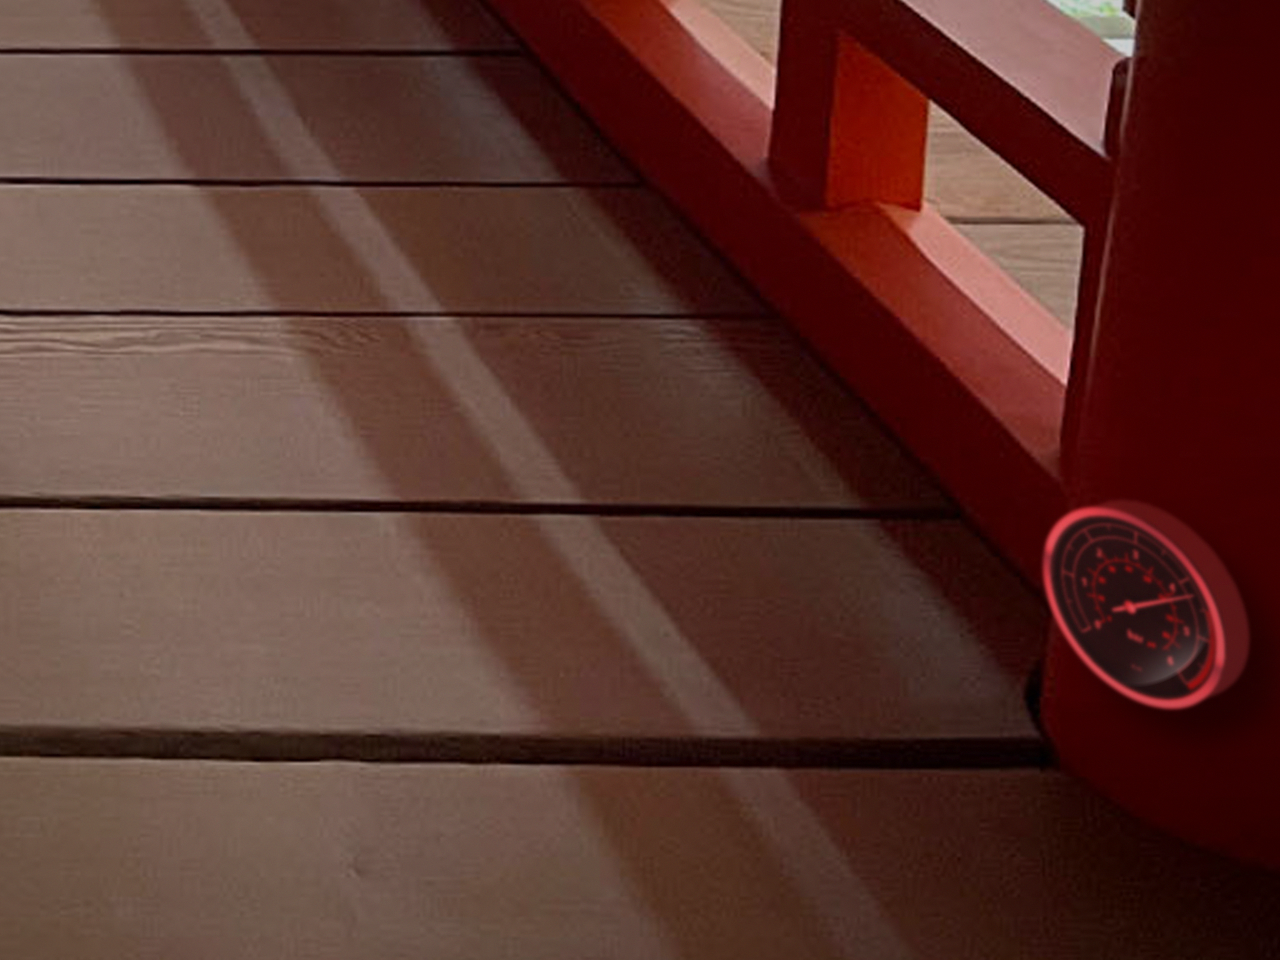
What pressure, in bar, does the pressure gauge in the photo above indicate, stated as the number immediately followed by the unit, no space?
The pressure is 4.25bar
